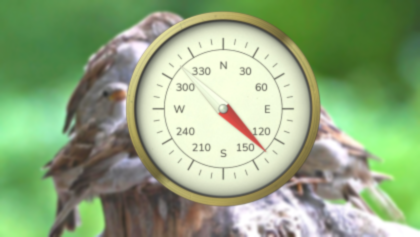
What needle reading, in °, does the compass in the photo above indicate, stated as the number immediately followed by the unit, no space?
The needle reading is 135°
